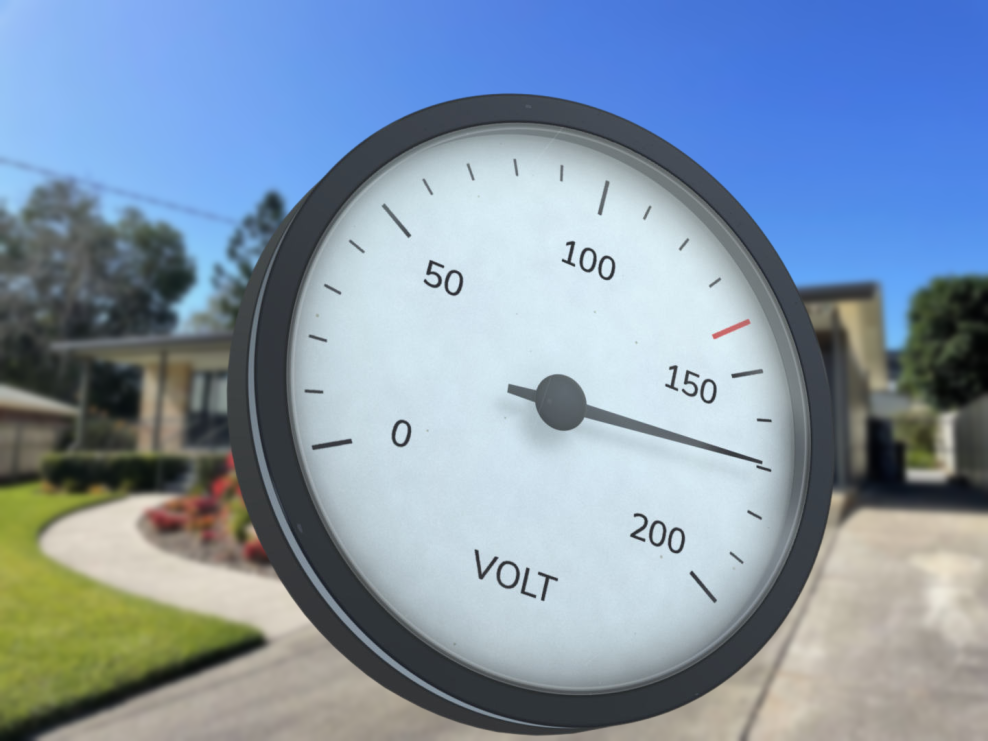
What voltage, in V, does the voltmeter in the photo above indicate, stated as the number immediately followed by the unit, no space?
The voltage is 170V
